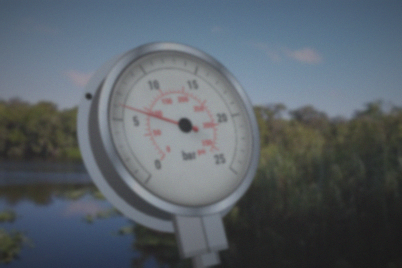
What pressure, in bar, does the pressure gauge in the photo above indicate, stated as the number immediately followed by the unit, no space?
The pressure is 6bar
